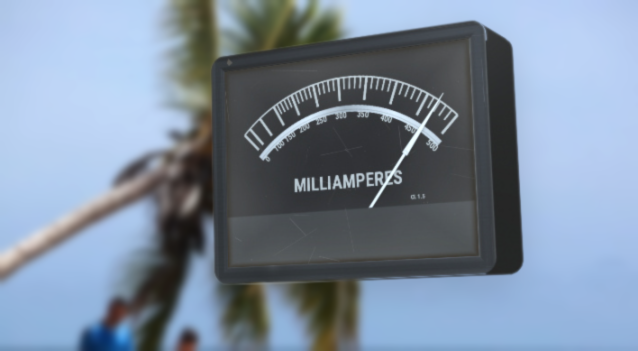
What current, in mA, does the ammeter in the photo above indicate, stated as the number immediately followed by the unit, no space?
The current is 470mA
